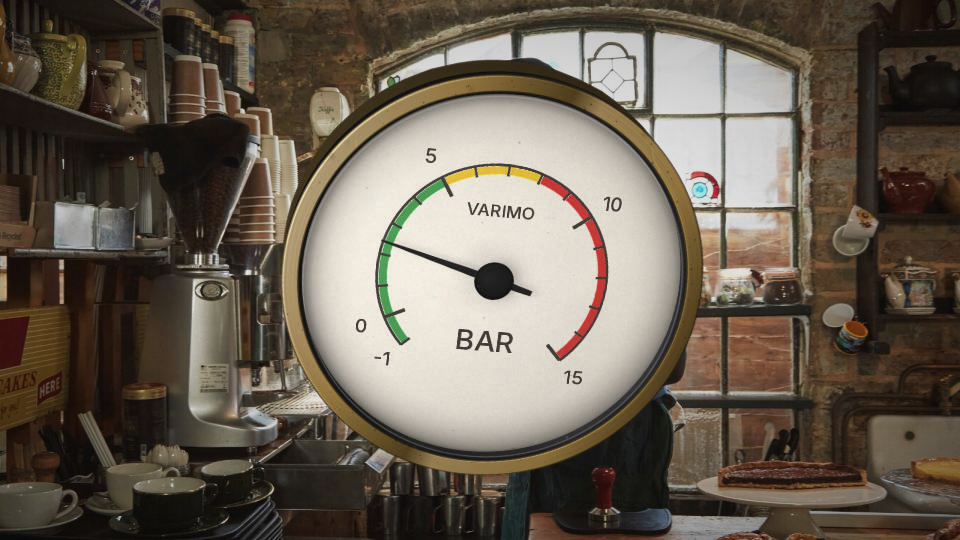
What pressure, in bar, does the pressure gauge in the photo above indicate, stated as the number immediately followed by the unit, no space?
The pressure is 2.5bar
